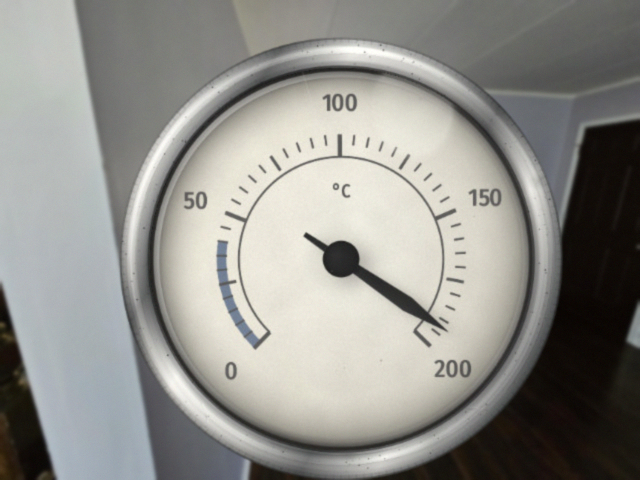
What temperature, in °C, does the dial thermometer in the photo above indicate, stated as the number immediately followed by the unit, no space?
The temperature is 192.5°C
